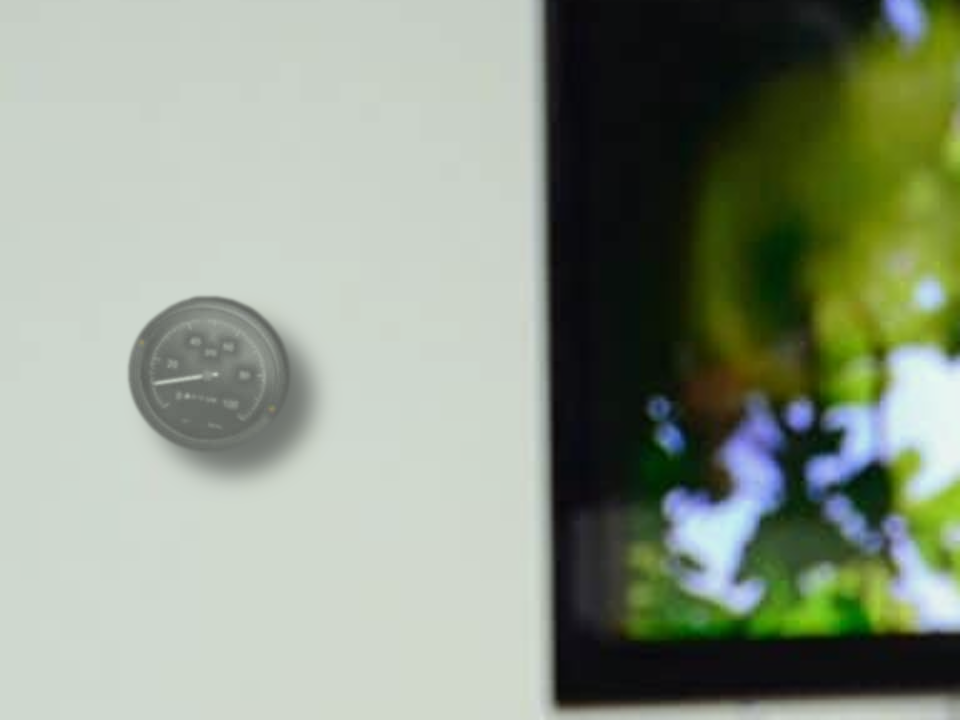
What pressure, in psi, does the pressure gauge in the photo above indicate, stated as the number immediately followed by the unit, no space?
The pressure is 10psi
